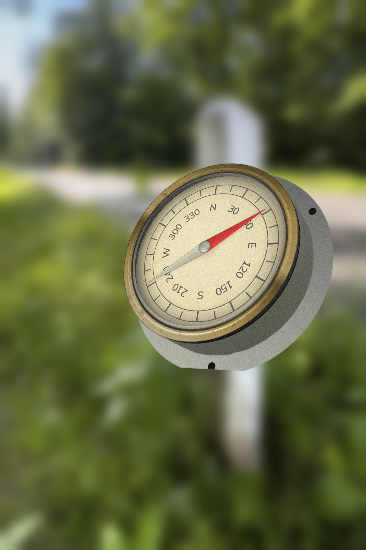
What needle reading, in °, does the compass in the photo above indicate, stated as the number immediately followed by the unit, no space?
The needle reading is 60°
